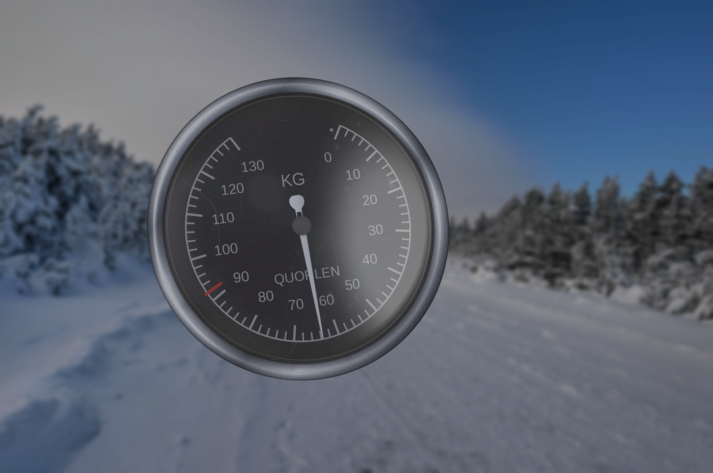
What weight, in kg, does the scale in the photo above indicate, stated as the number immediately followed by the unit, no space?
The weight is 64kg
